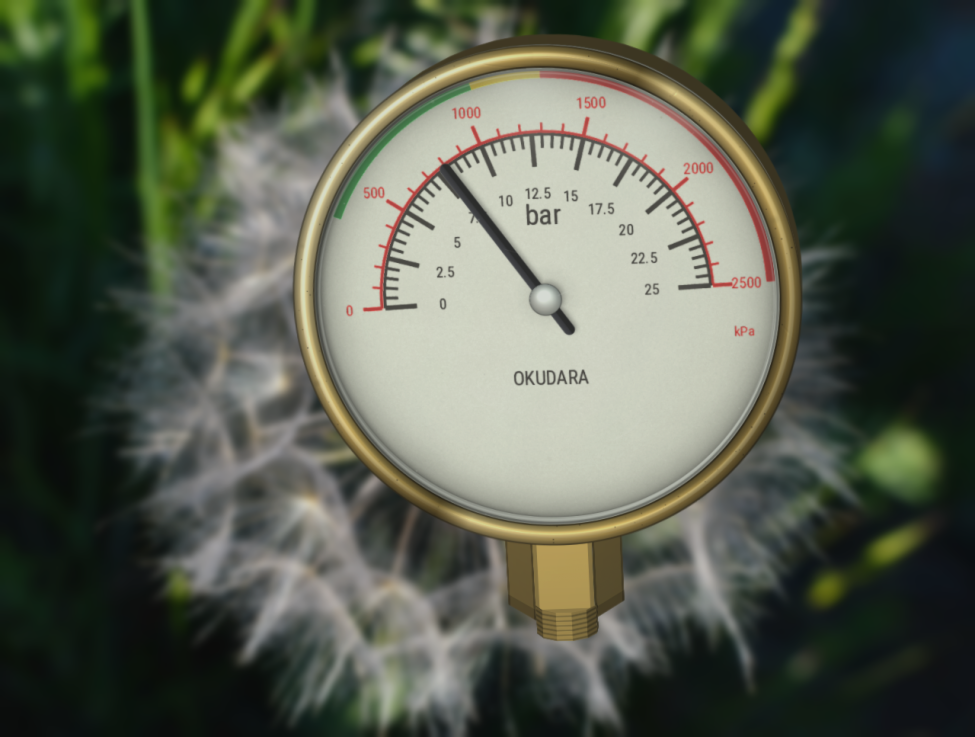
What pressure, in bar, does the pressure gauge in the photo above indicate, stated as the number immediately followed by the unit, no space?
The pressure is 8bar
